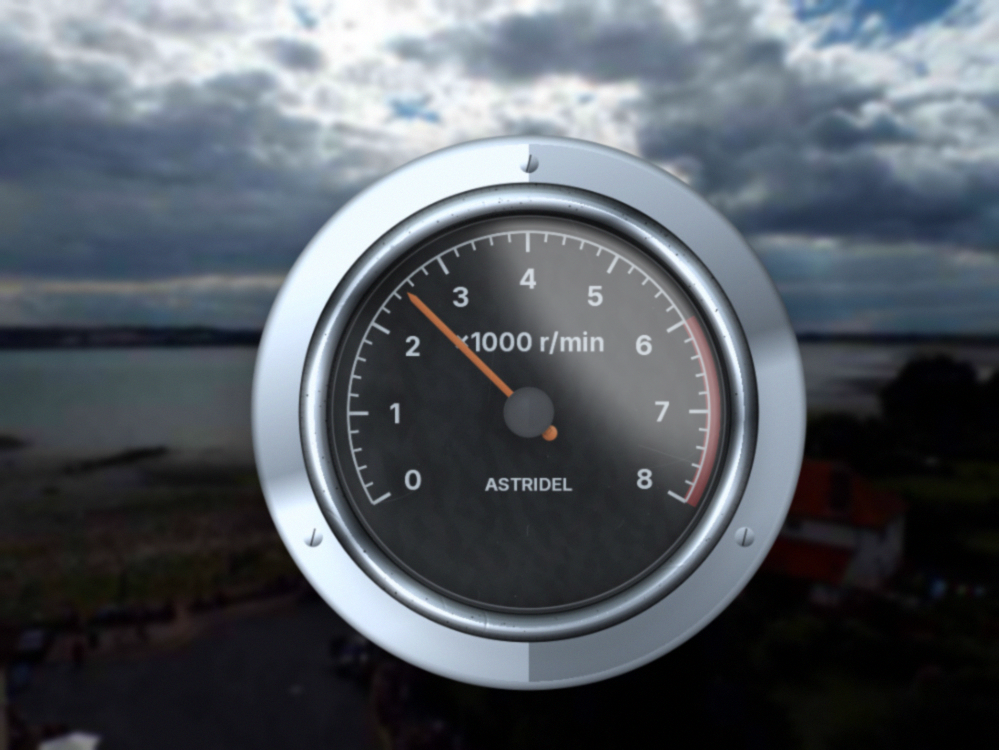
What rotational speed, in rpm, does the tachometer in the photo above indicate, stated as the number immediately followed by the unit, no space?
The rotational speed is 2500rpm
